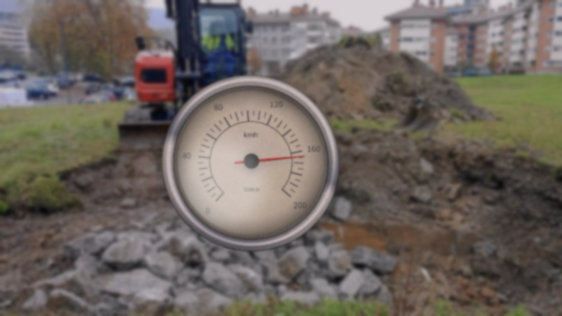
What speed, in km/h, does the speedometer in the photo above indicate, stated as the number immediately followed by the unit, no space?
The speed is 165km/h
